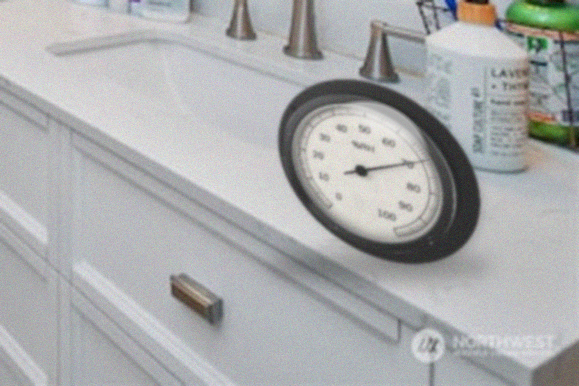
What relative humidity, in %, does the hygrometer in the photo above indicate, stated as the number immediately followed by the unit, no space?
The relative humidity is 70%
